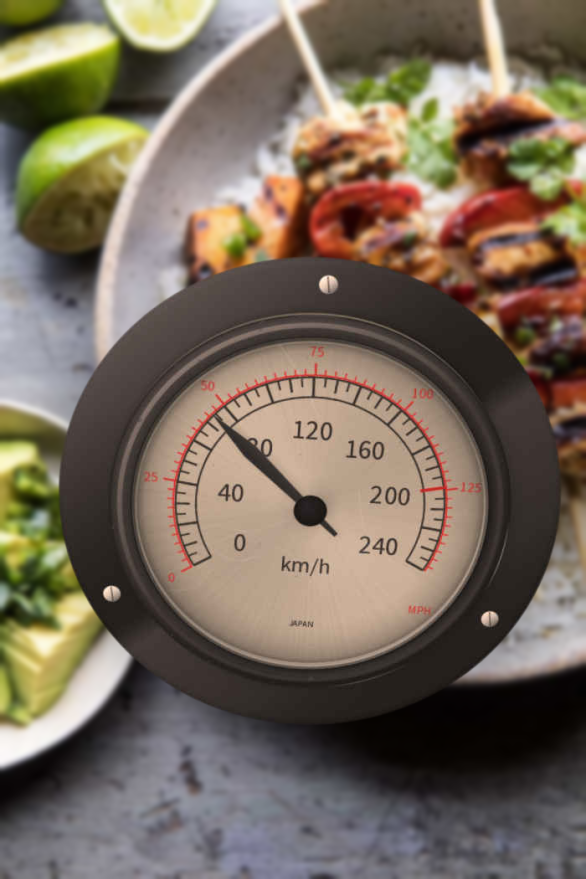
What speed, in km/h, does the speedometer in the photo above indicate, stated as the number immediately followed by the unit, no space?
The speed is 75km/h
